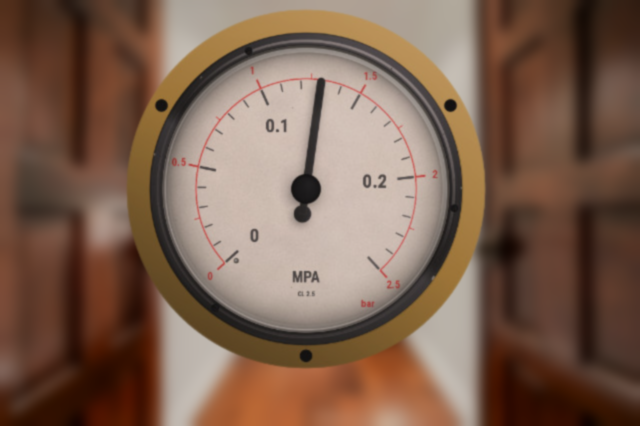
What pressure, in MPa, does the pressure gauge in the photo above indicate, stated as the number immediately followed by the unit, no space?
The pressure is 0.13MPa
